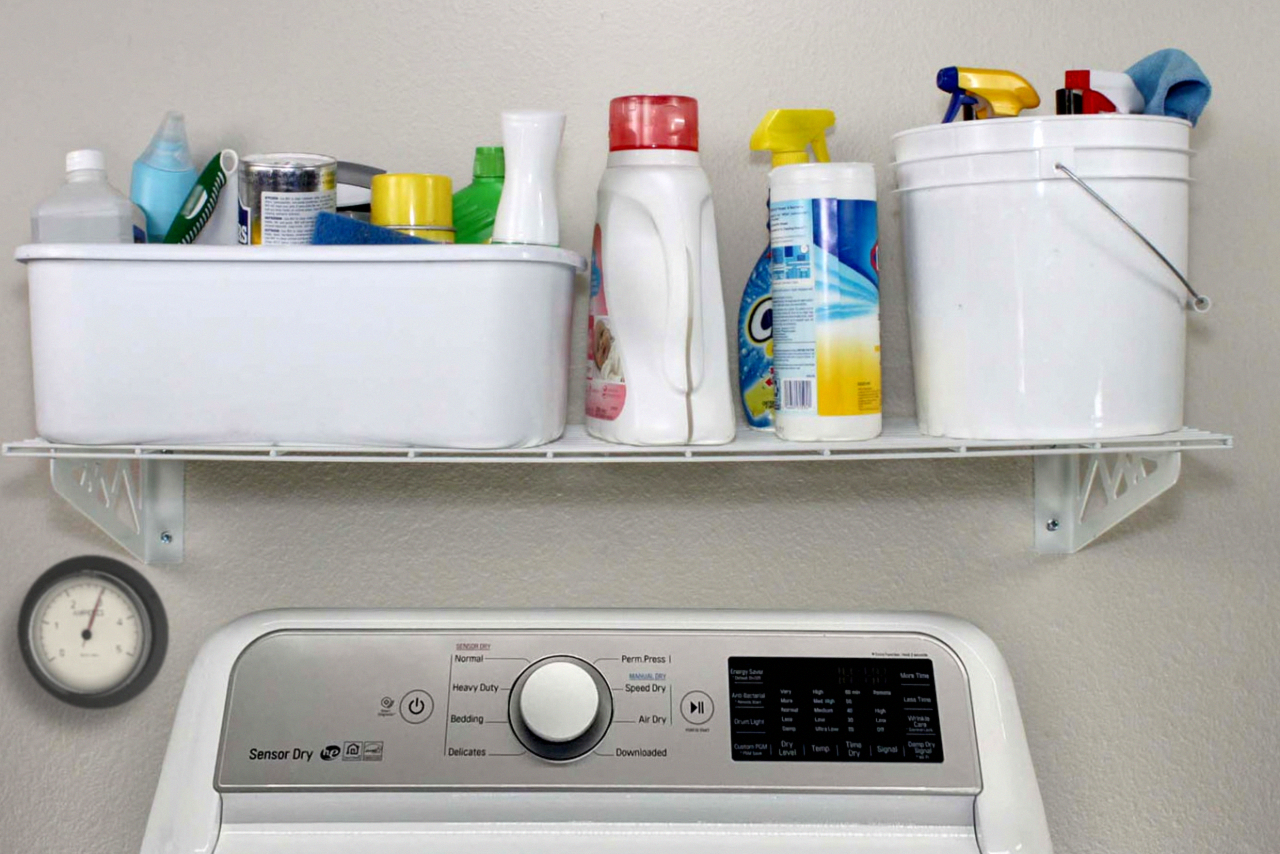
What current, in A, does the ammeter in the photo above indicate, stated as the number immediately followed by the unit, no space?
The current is 3A
